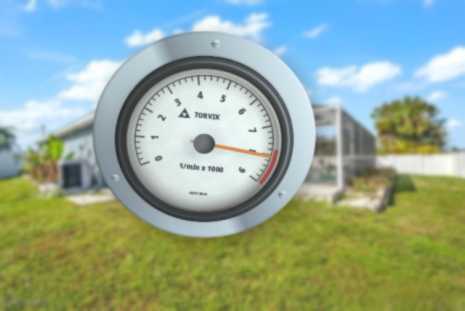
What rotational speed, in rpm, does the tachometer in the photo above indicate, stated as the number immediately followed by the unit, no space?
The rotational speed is 8000rpm
